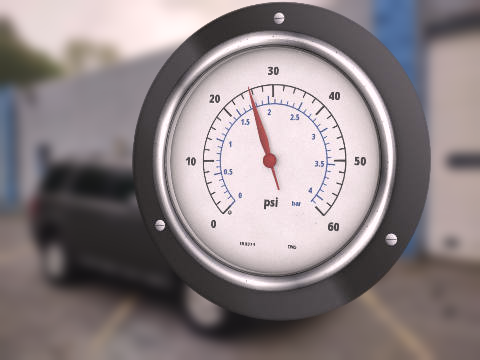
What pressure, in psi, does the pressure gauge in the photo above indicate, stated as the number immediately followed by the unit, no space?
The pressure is 26psi
